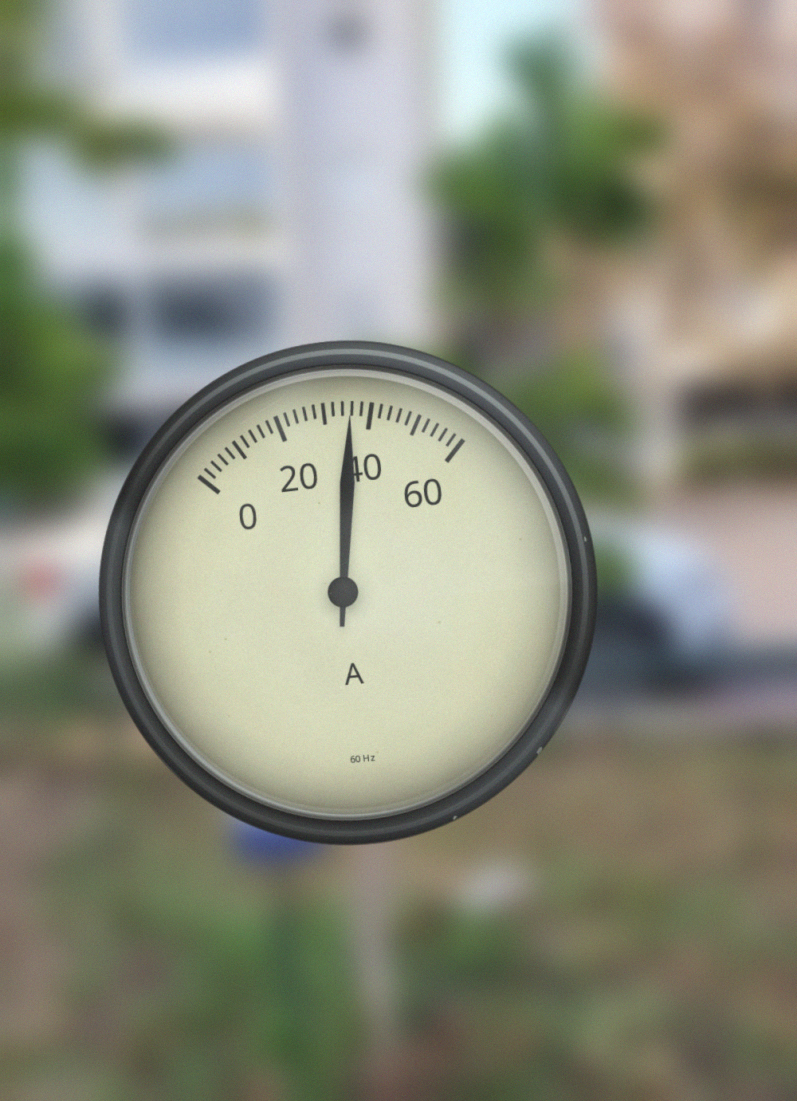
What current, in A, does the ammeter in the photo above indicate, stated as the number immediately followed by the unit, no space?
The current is 36A
